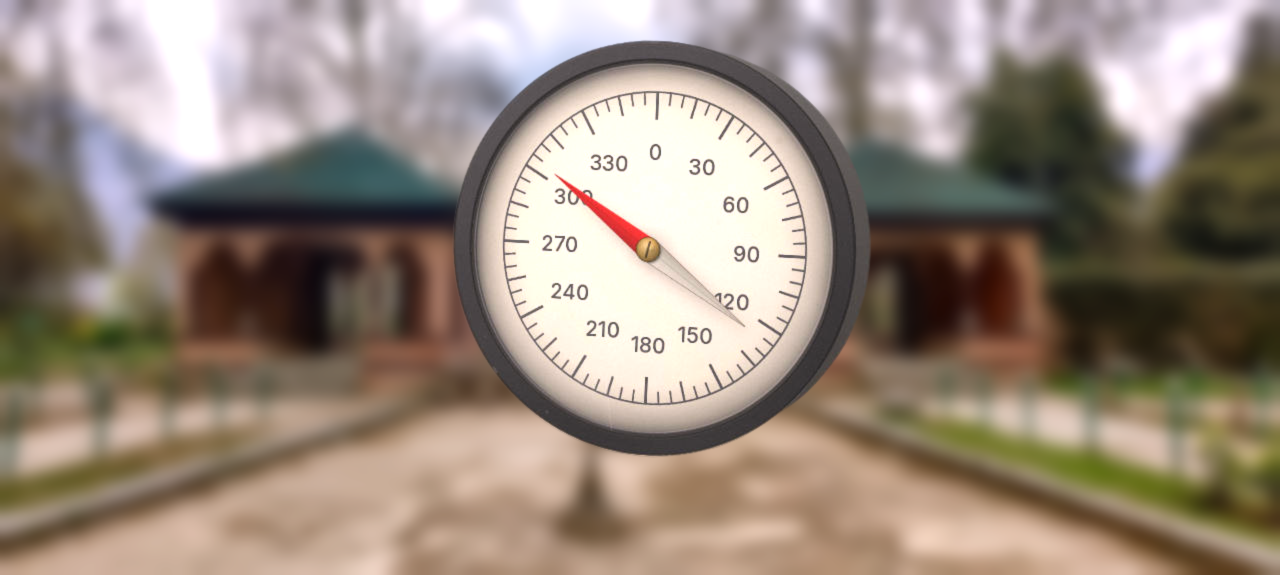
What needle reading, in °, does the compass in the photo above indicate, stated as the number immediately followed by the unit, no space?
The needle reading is 305°
